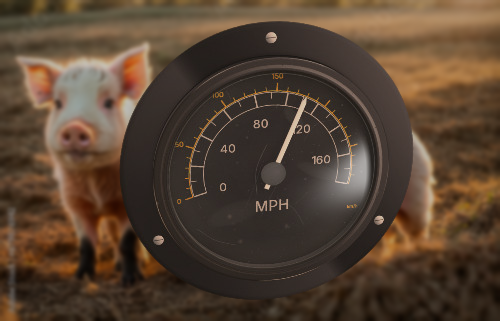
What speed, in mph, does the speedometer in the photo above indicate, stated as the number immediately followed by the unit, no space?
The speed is 110mph
